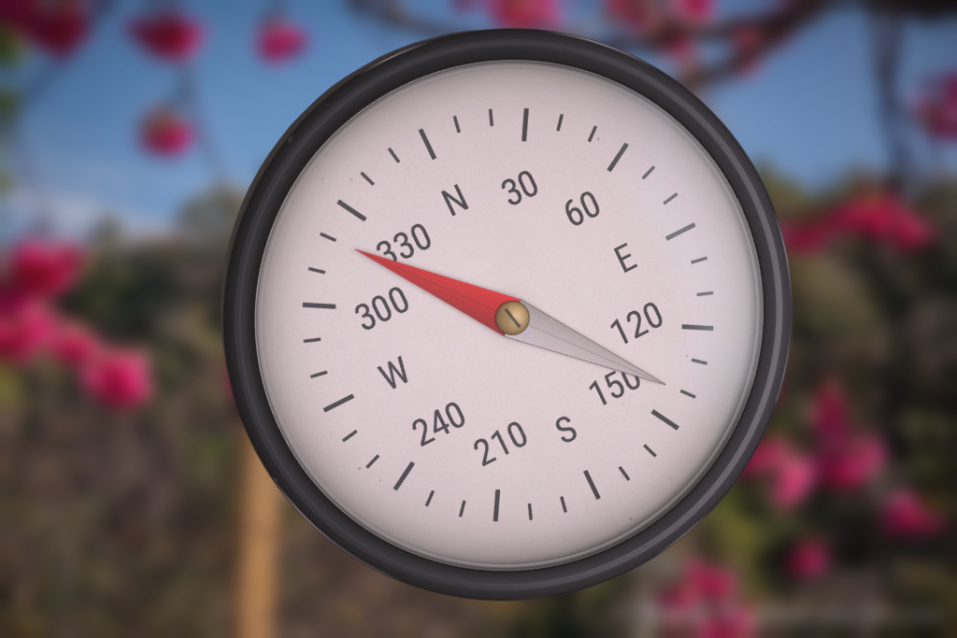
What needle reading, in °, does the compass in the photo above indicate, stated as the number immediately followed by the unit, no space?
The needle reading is 320°
